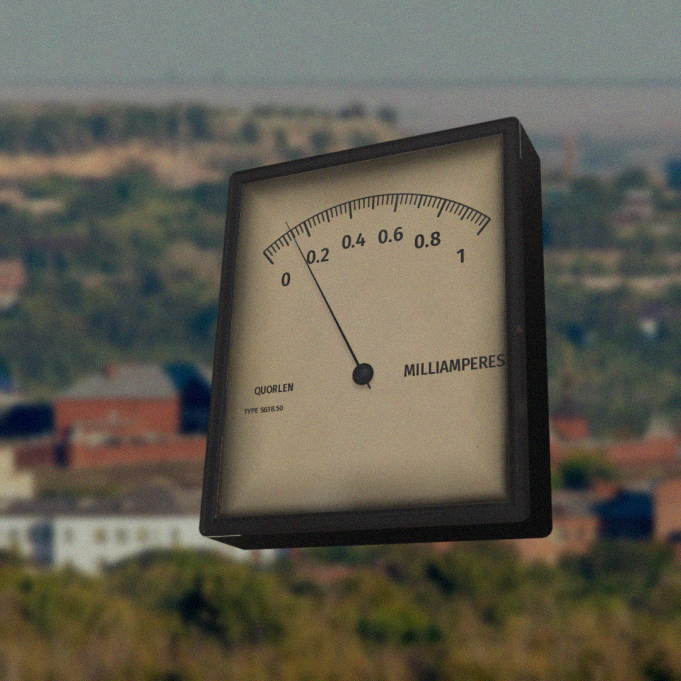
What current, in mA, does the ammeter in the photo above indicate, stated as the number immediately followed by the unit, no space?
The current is 0.14mA
